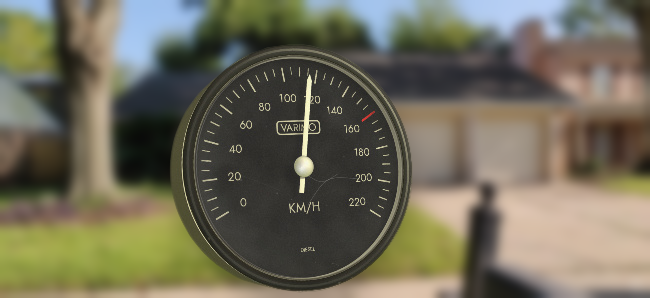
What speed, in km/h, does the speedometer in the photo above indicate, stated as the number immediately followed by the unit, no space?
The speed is 115km/h
